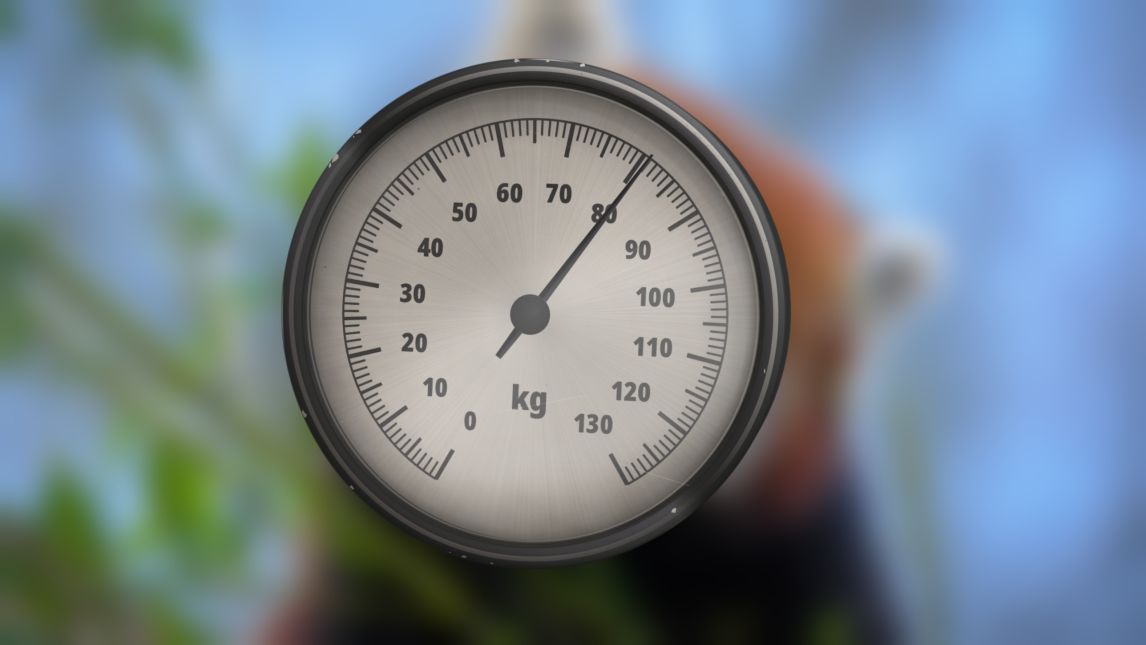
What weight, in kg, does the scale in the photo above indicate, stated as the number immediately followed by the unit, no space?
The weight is 81kg
